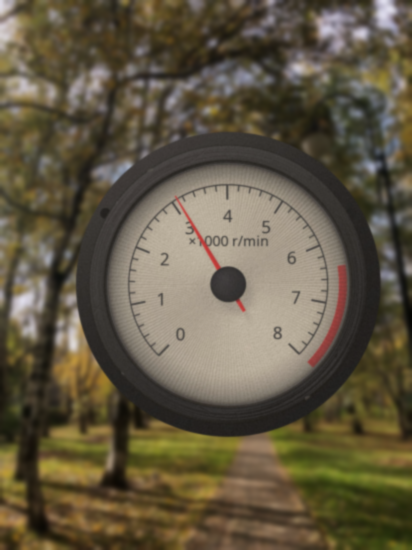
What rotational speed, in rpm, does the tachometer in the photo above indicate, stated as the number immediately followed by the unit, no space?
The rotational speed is 3100rpm
